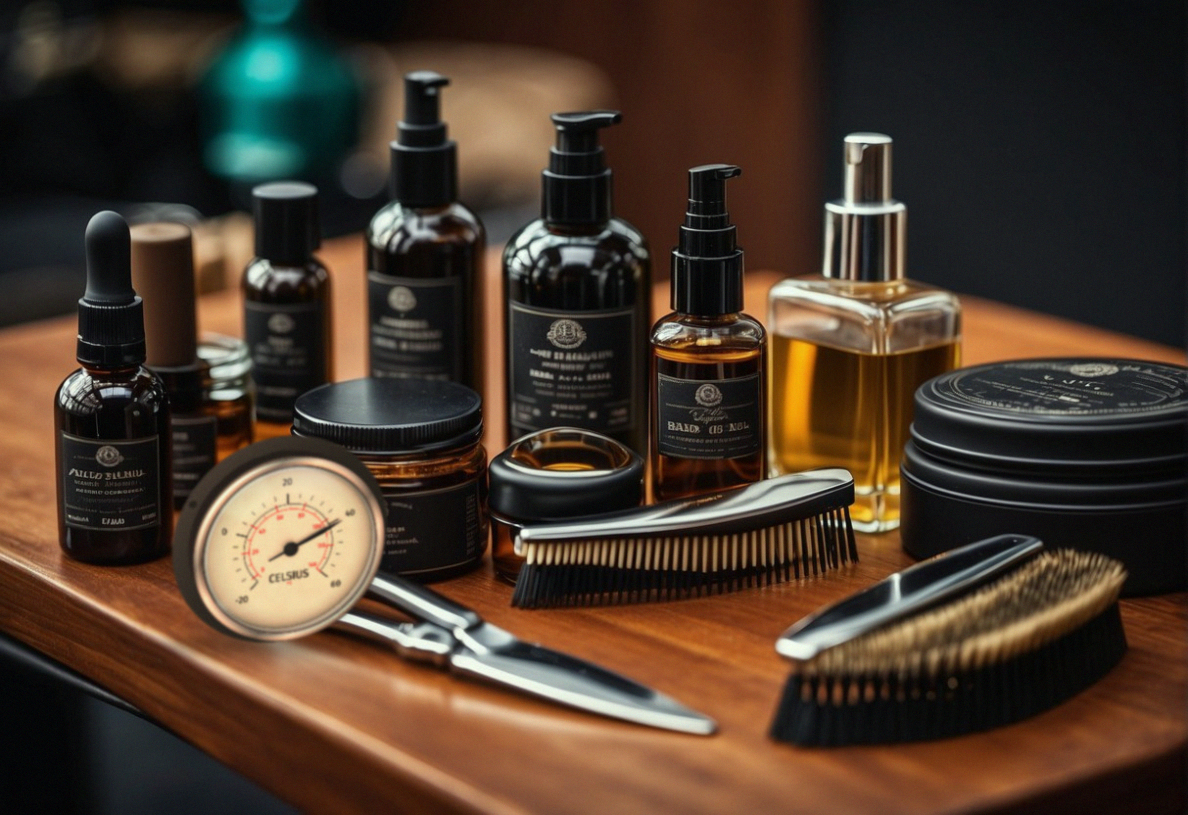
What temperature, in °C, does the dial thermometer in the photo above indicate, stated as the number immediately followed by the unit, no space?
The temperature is 40°C
